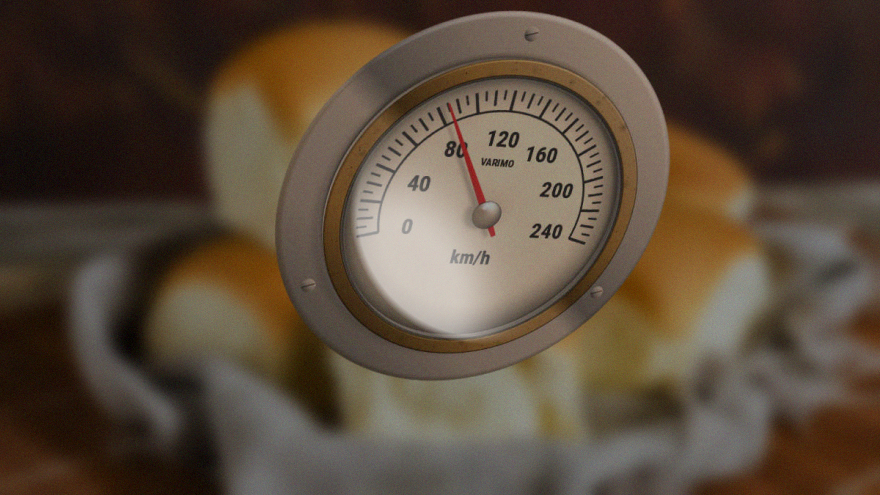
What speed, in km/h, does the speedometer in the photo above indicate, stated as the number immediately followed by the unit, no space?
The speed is 85km/h
